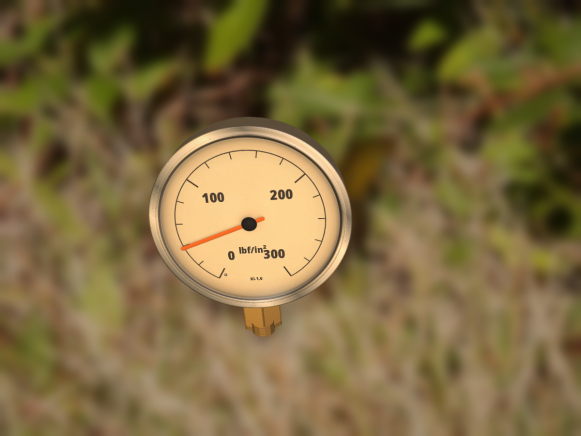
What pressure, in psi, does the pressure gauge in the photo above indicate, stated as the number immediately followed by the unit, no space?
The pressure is 40psi
